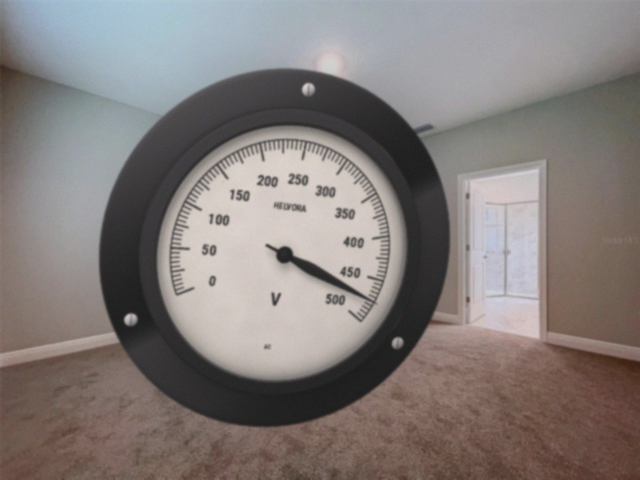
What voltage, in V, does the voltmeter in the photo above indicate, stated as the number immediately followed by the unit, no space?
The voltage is 475V
